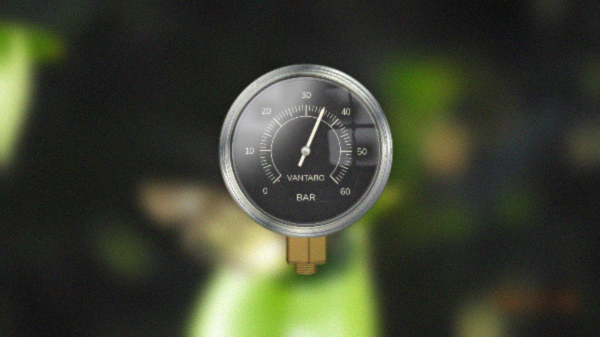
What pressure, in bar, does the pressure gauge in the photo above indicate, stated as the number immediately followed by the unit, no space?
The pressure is 35bar
